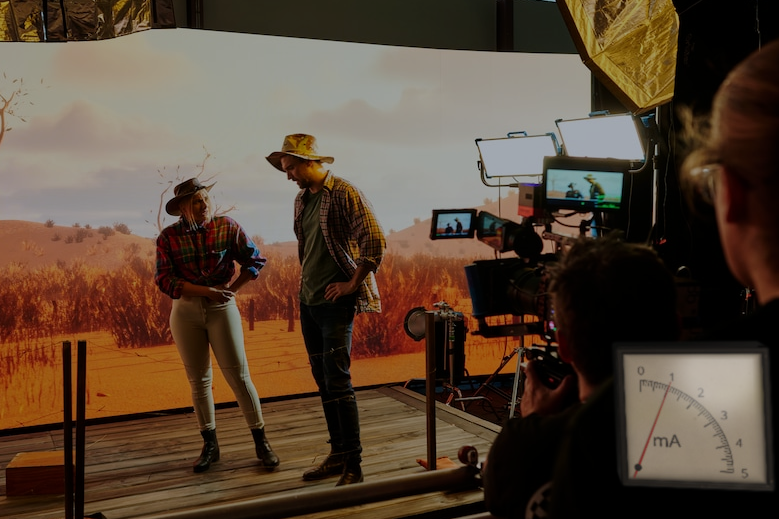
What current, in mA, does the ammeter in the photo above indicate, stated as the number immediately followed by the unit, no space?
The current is 1mA
